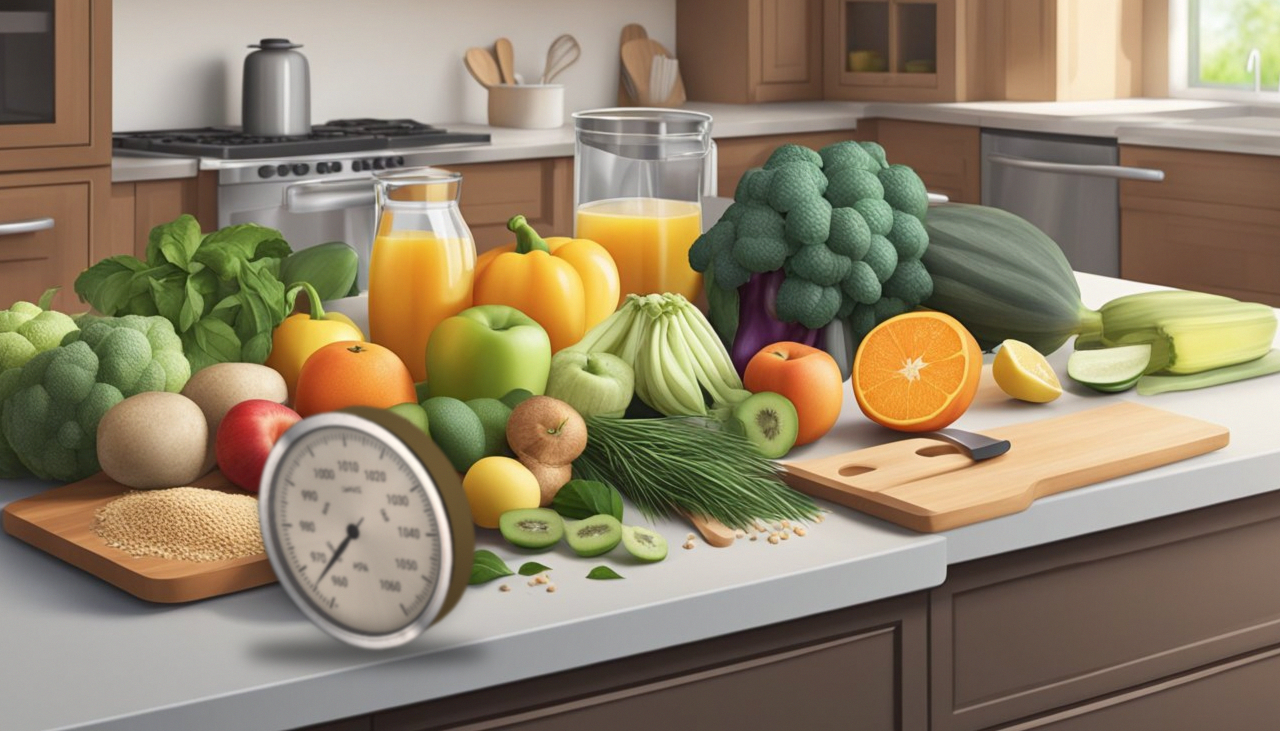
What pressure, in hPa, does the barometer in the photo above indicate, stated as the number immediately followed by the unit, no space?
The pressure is 965hPa
